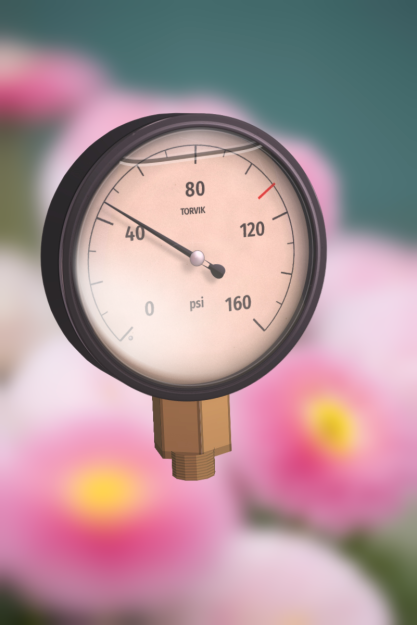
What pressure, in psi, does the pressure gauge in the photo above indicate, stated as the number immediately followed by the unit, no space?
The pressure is 45psi
